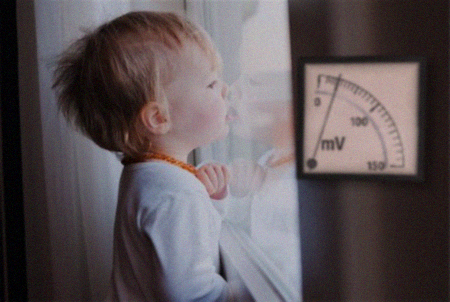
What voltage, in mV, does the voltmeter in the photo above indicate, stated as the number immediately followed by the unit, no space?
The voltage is 50mV
